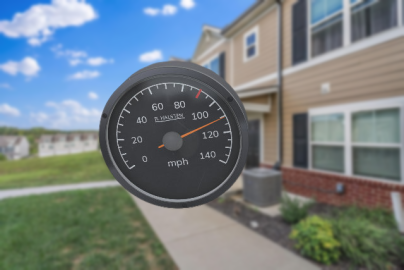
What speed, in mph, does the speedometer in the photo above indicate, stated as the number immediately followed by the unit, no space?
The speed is 110mph
